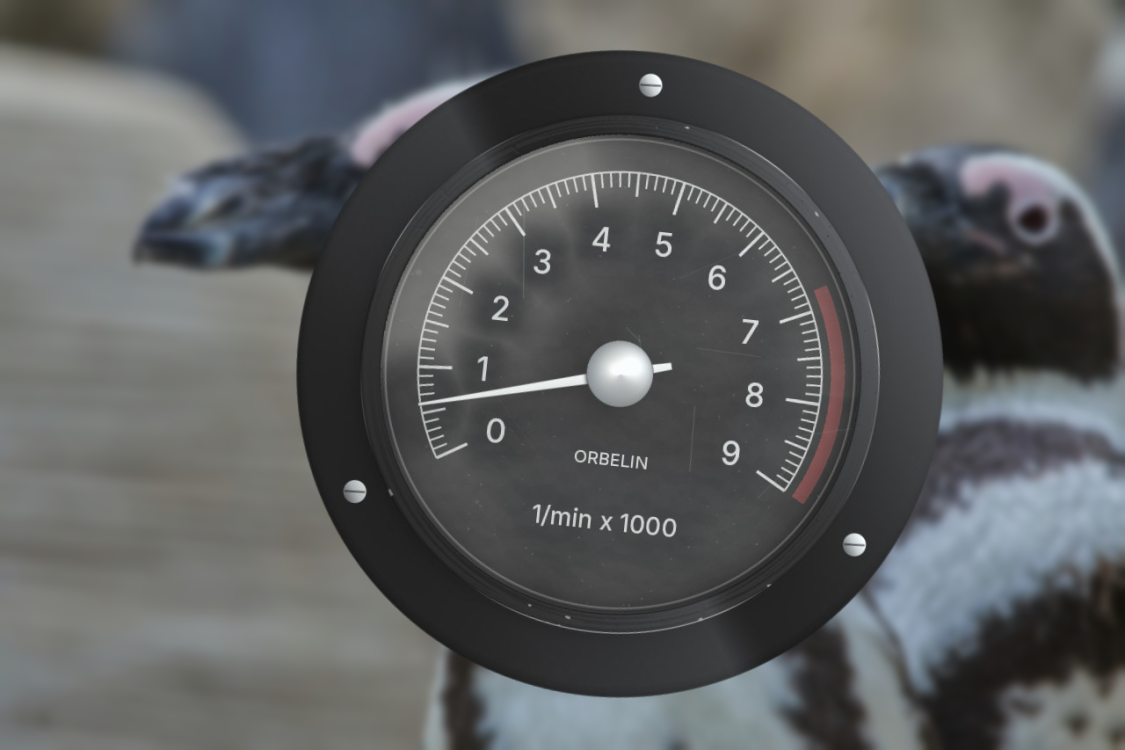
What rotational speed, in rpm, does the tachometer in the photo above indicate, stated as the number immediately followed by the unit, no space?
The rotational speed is 600rpm
